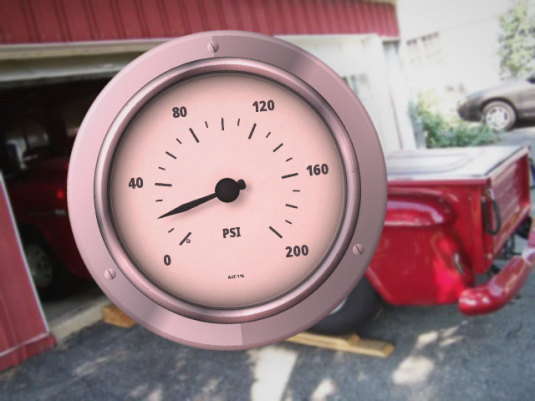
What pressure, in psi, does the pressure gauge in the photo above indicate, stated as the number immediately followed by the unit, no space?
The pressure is 20psi
